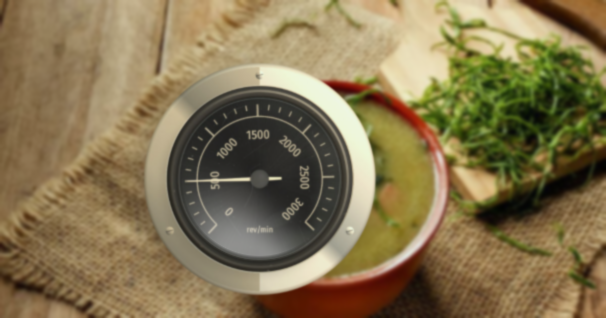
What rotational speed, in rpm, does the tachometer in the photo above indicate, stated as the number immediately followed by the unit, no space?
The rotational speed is 500rpm
